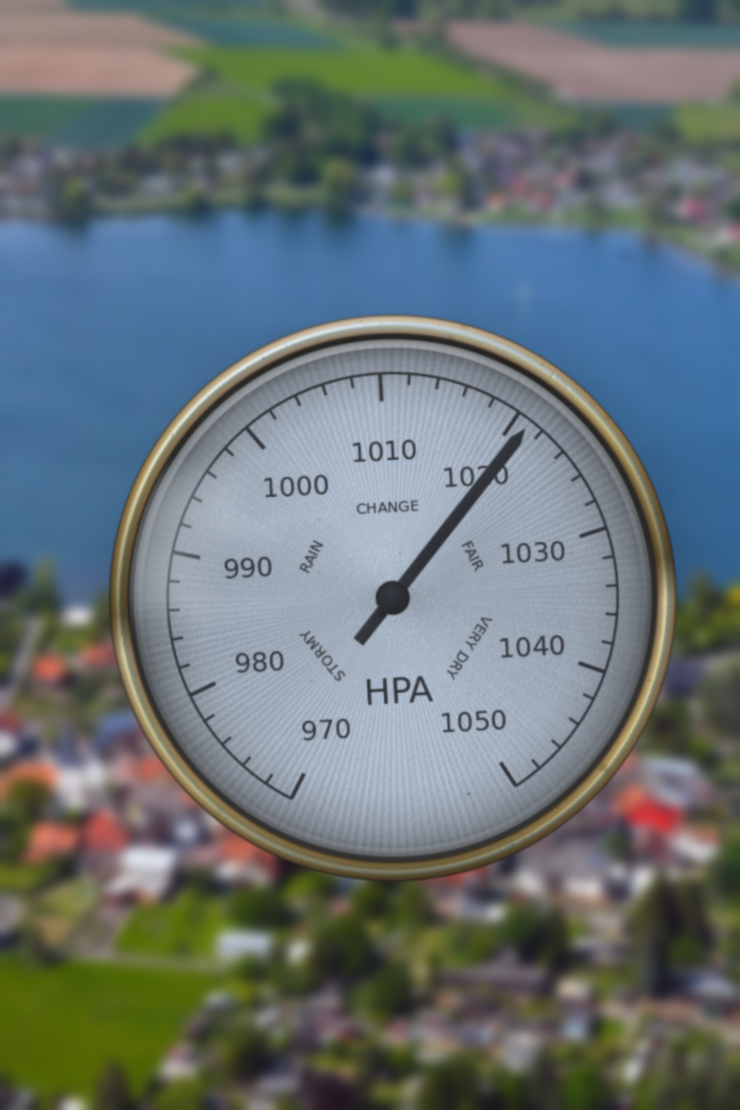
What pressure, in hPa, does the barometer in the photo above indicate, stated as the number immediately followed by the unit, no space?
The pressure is 1021hPa
